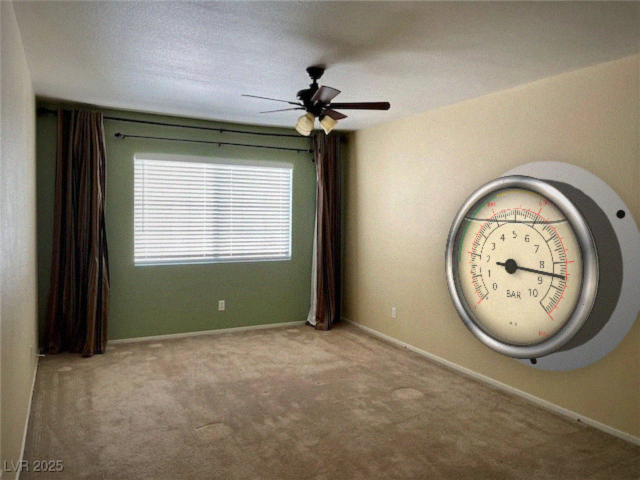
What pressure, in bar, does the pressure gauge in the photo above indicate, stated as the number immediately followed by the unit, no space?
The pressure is 8.5bar
